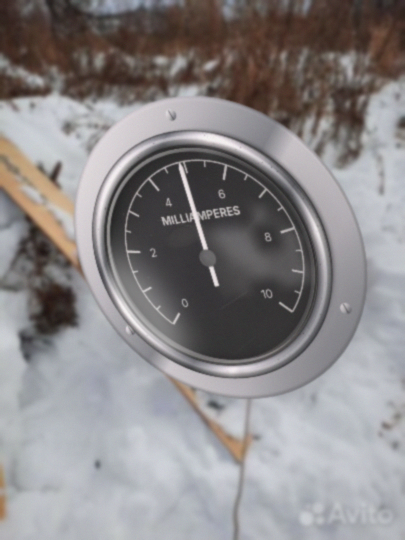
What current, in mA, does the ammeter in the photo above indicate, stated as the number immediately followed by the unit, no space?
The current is 5mA
